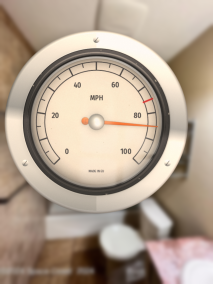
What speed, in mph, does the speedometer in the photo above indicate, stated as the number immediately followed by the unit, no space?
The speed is 85mph
